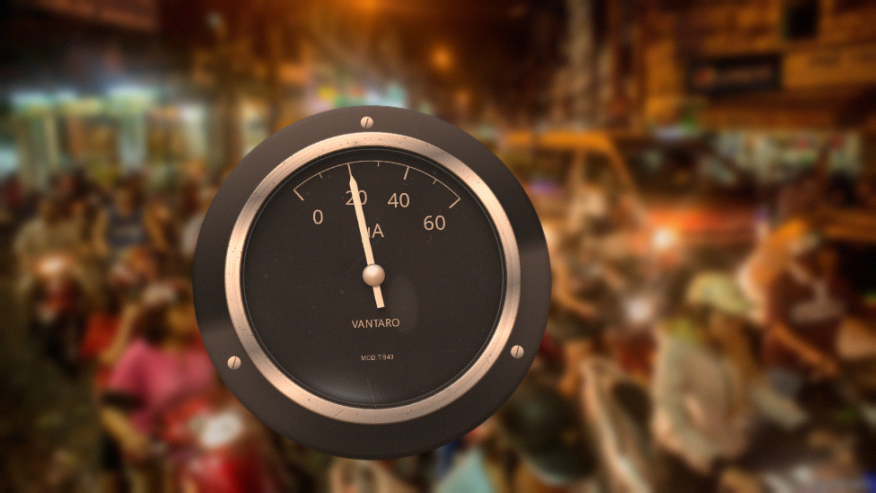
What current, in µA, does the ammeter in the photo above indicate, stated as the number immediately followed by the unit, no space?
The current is 20µA
